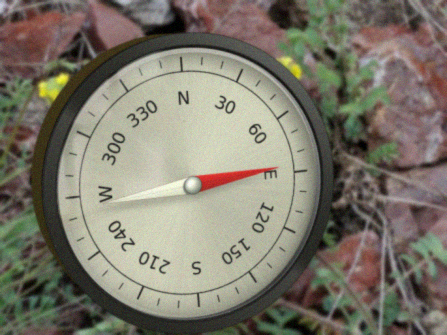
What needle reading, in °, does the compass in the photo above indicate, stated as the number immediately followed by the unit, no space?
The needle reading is 85°
